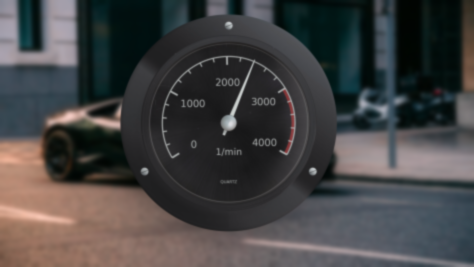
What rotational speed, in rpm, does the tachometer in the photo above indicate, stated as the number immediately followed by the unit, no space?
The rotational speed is 2400rpm
